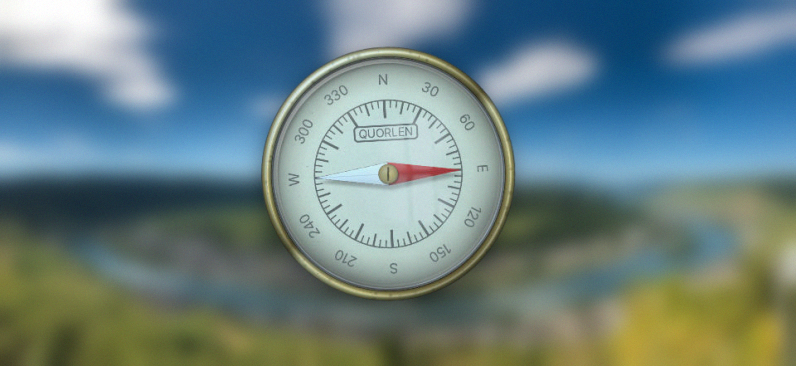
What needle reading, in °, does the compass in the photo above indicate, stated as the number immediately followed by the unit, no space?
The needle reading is 90°
